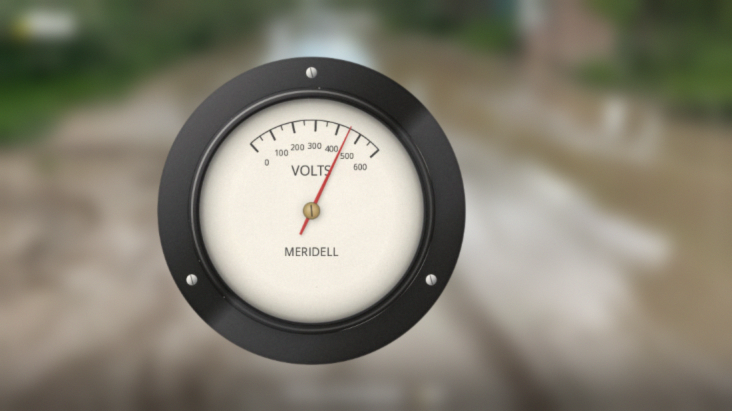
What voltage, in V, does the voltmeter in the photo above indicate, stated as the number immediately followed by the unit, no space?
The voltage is 450V
